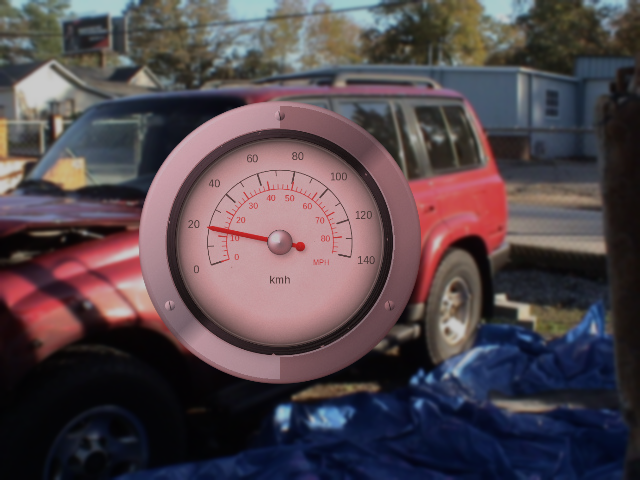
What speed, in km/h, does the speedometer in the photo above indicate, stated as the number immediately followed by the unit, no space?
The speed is 20km/h
